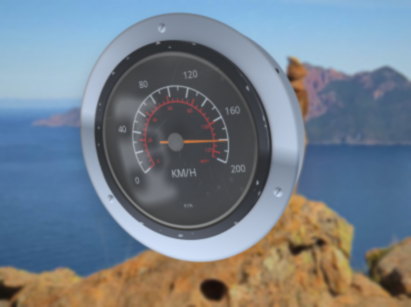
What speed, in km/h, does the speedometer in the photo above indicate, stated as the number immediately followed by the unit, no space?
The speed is 180km/h
